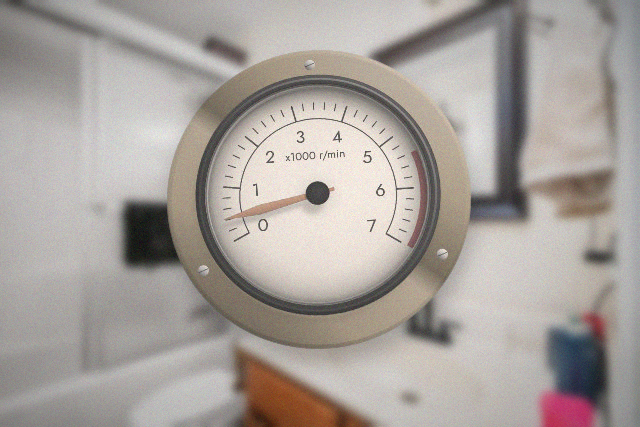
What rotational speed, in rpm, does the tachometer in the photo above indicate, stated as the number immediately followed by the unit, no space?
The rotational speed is 400rpm
